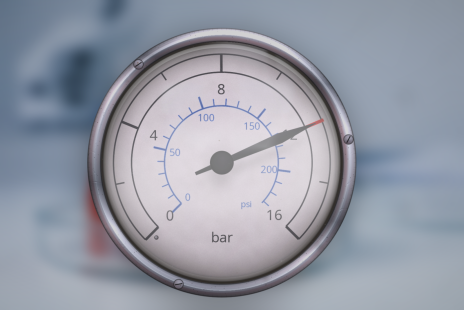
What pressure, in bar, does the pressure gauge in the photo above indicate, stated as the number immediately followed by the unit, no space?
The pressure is 12bar
